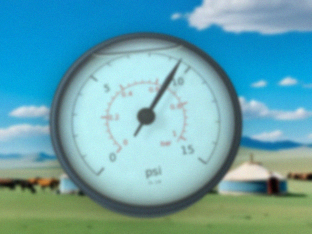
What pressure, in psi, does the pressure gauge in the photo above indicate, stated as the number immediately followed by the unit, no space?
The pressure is 9.5psi
